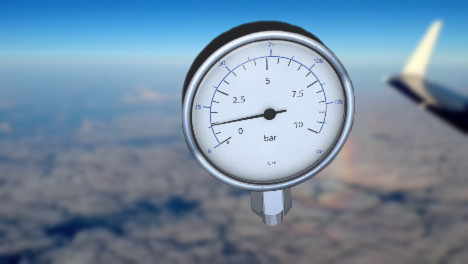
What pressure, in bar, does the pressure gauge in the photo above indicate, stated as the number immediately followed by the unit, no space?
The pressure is 1bar
